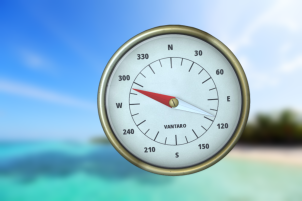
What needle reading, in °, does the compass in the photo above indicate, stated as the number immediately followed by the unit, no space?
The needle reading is 292.5°
